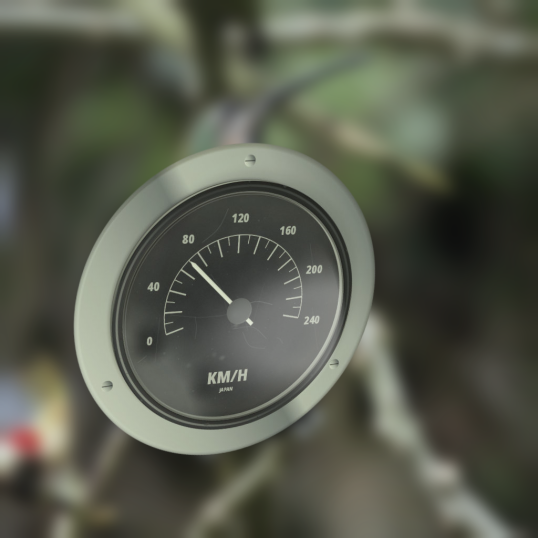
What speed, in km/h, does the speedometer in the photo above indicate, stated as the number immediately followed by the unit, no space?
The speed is 70km/h
